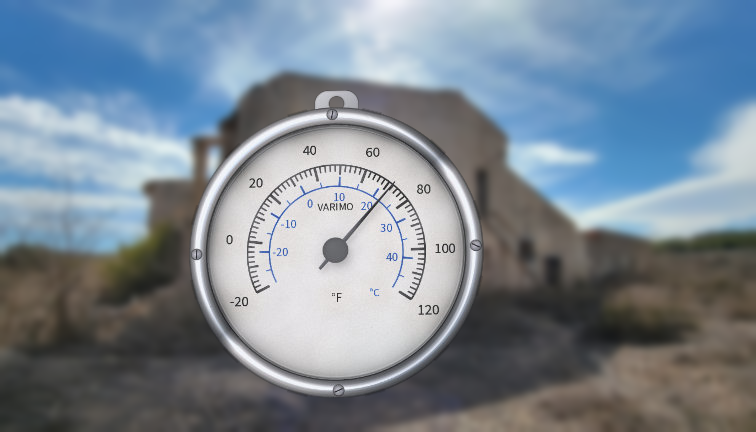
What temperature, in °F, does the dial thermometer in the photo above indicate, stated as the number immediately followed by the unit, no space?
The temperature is 72°F
